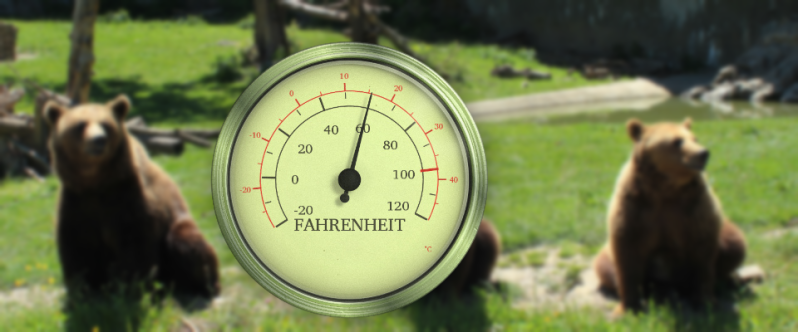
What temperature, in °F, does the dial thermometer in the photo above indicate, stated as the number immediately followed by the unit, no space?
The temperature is 60°F
